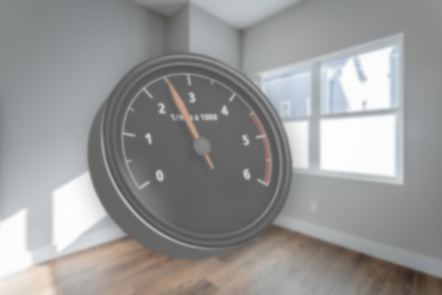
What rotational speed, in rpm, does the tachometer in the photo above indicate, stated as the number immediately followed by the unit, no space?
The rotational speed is 2500rpm
